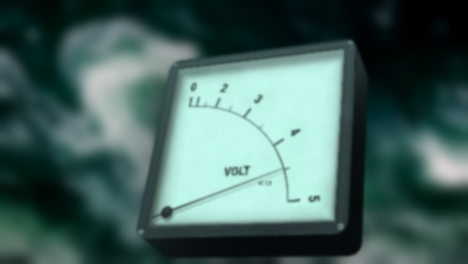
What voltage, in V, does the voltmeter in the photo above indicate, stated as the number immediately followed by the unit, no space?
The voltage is 4.5V
